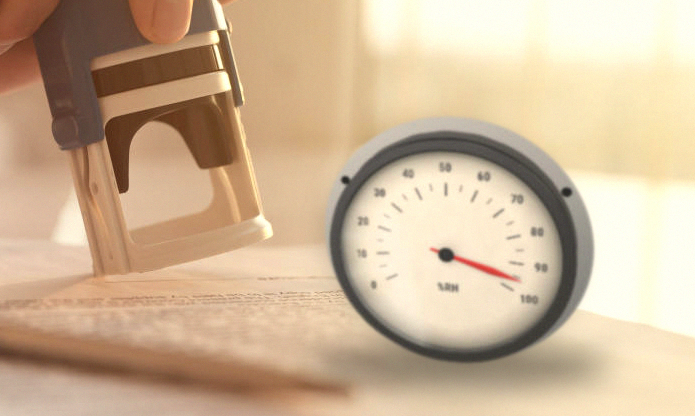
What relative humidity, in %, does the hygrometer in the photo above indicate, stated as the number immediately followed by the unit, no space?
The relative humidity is 95%
